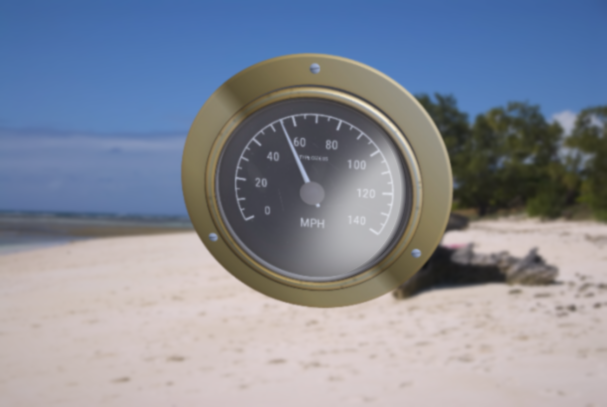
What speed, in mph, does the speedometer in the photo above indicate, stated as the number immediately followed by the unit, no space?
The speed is 55mph
